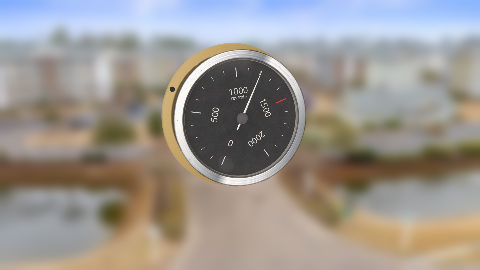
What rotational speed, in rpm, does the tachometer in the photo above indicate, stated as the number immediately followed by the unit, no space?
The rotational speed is 1200rpm
